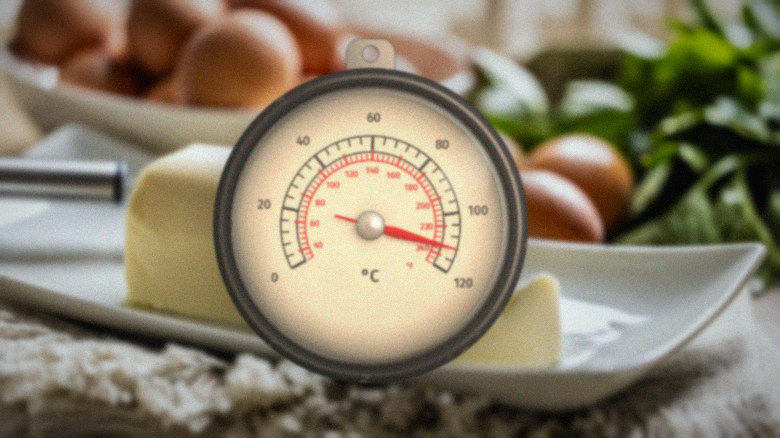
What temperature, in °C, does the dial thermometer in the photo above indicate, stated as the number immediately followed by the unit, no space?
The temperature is 112°C
